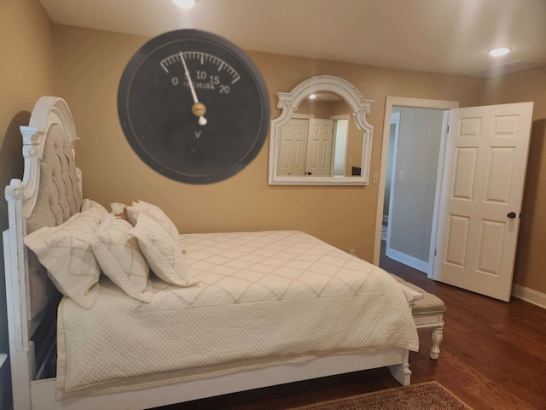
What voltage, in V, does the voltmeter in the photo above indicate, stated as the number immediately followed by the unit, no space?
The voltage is 5V
